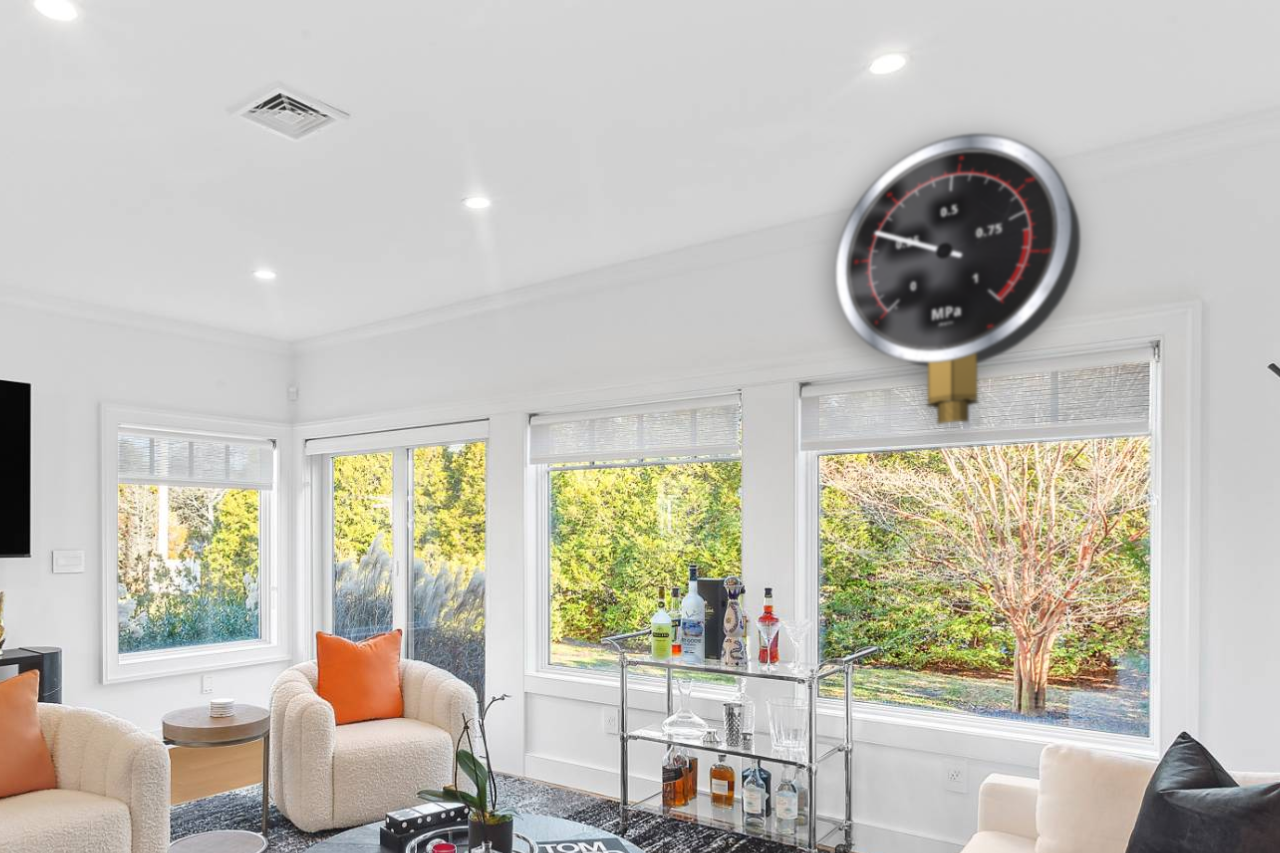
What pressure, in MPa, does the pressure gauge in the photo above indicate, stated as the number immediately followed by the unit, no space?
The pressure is 0.25MPa
